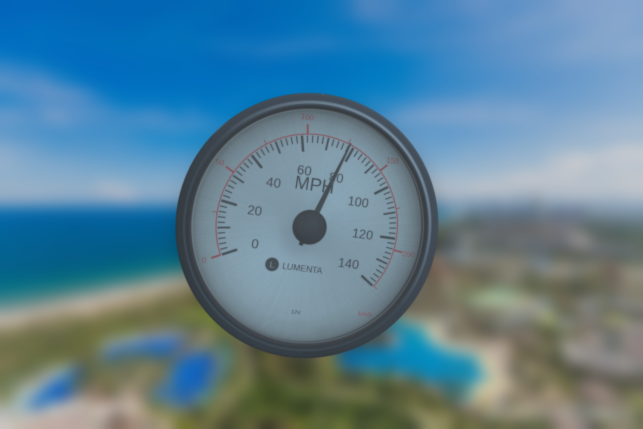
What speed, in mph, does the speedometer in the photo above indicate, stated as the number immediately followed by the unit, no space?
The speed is 78mph
